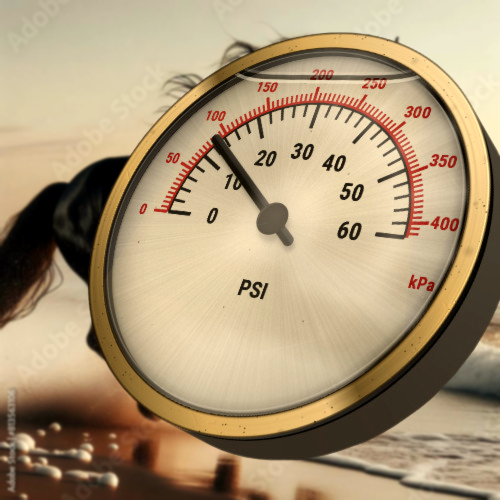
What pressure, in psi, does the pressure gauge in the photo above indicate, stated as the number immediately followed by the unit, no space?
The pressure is 13psi
